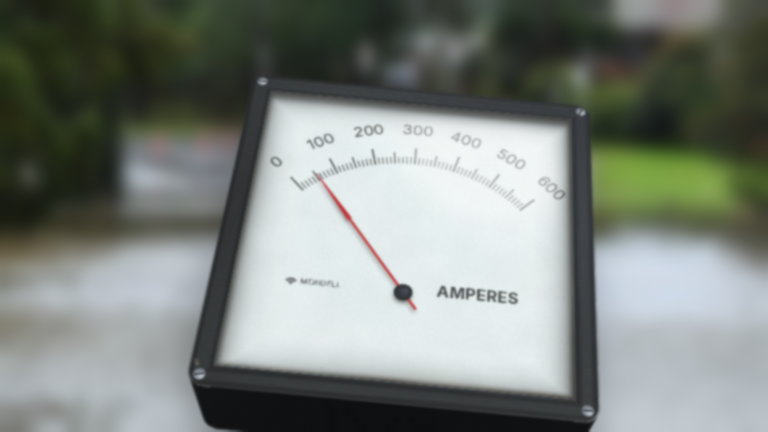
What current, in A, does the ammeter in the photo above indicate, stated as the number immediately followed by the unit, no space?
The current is 50A
